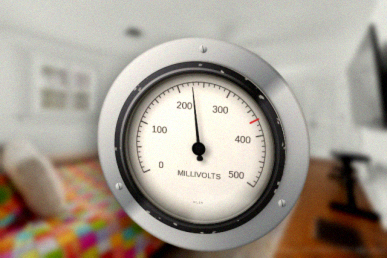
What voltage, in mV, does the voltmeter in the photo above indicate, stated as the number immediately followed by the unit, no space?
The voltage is 230mV
